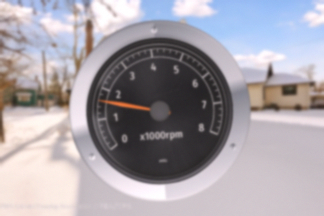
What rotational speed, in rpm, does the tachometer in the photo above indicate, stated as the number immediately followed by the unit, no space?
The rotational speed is 1600rpm
